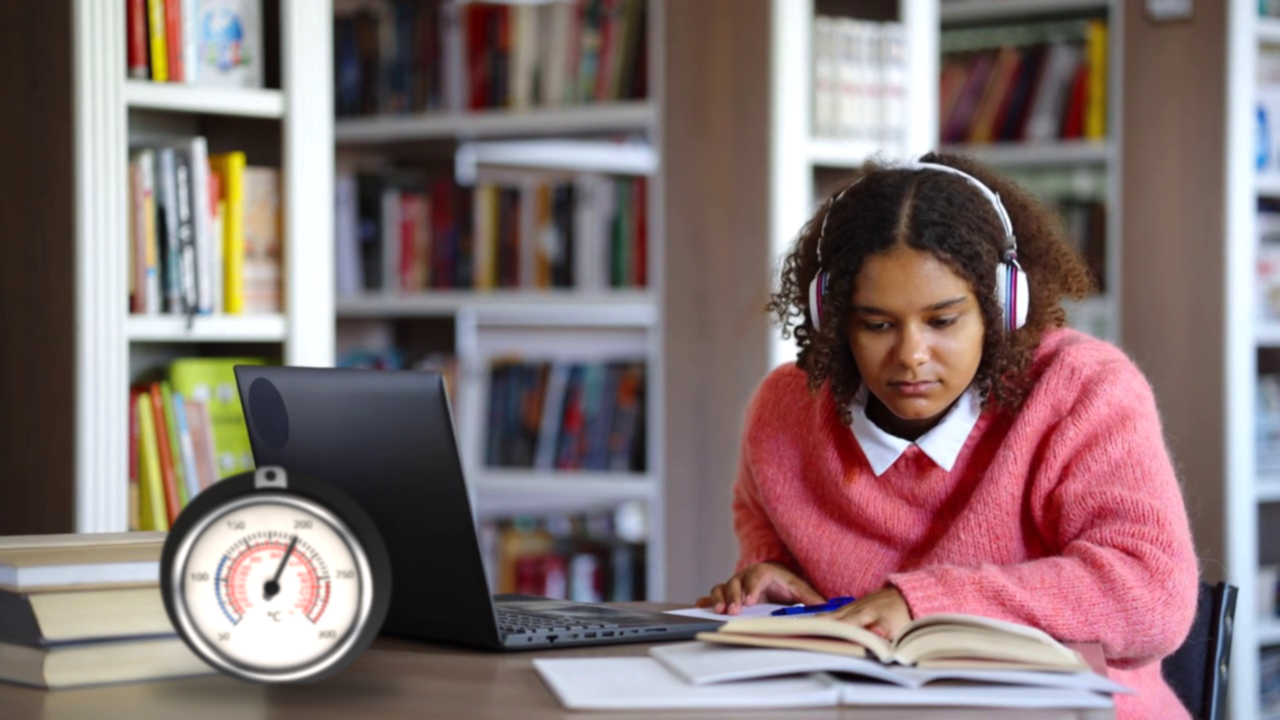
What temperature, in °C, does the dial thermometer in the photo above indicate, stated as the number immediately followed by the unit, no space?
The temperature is 200°C
